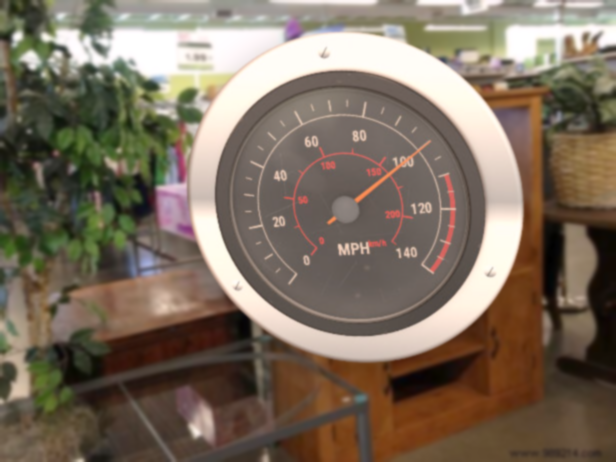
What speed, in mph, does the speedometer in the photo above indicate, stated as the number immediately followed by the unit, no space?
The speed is 100mph
